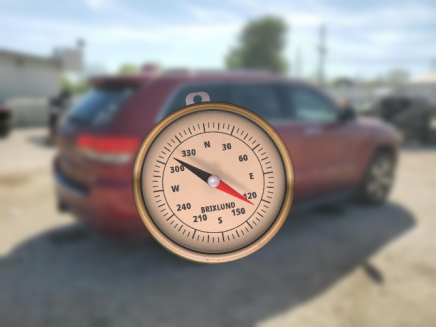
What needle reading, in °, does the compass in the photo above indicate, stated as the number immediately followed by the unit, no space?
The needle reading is 130°
